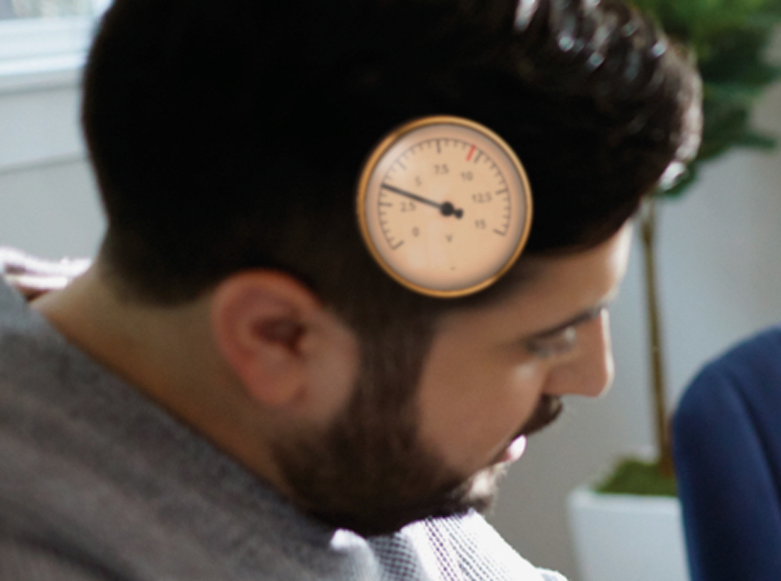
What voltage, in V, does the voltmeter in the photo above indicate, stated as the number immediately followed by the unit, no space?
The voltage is 3.5V
